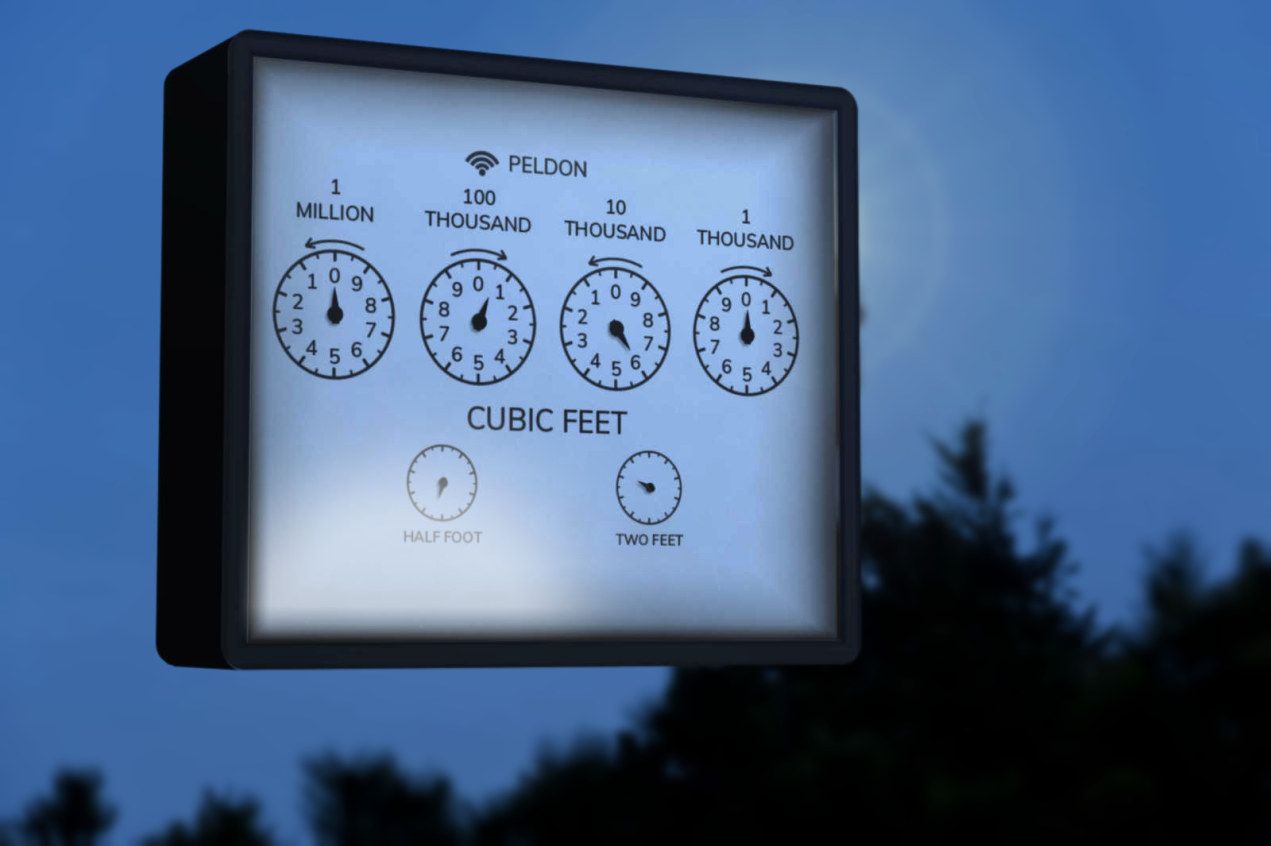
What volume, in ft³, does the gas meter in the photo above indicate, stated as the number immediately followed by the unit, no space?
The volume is 6000ft³
